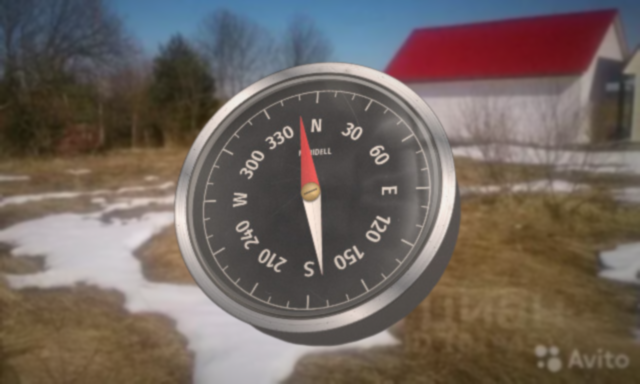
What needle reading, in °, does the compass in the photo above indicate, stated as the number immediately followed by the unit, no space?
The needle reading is 350°
